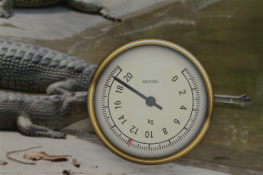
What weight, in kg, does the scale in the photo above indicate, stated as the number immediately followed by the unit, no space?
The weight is 19kg
